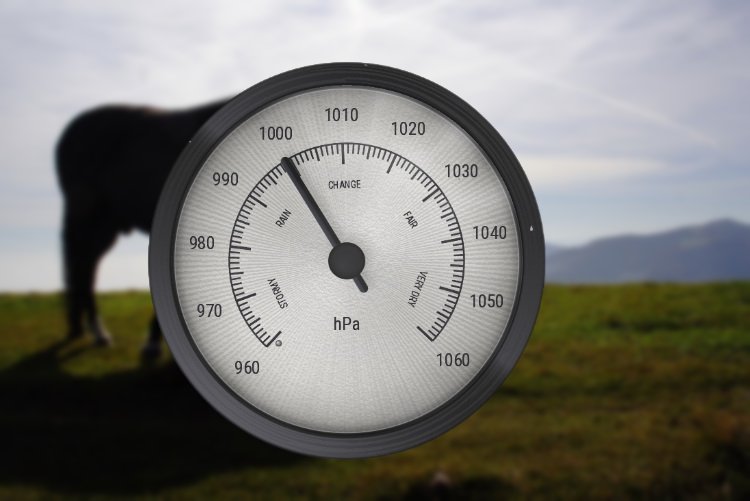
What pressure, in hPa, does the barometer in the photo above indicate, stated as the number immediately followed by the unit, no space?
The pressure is 999hPa
